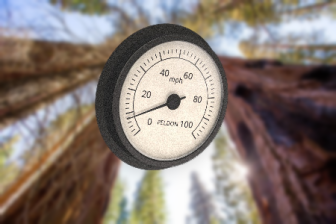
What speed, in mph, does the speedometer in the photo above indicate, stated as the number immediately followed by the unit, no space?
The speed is 8mph
